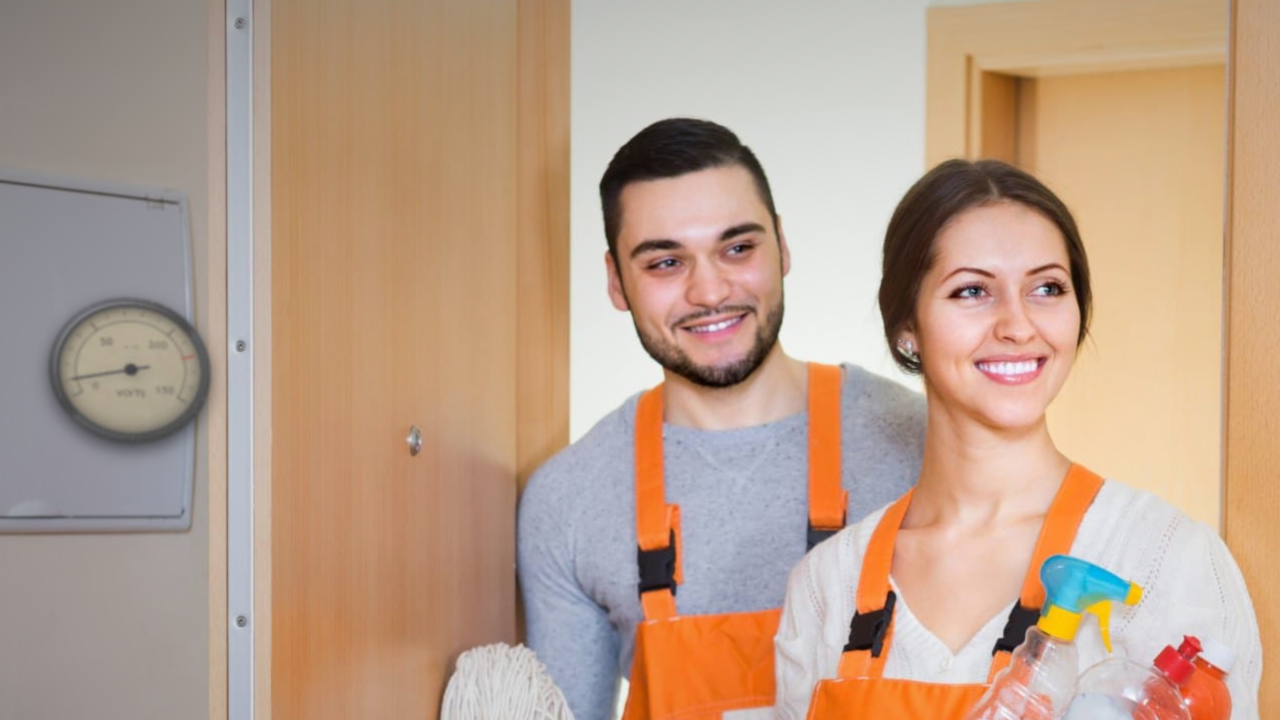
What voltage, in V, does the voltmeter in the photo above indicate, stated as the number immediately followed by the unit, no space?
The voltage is 10V
